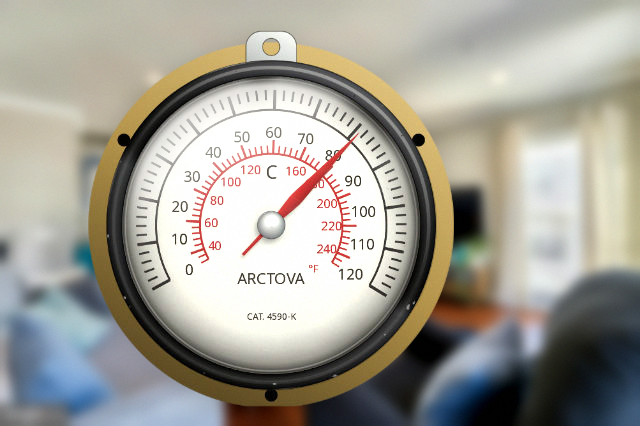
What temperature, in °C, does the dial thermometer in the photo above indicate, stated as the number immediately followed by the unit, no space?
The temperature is 81°C
